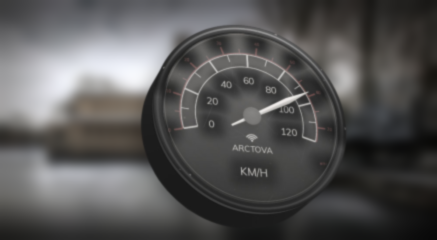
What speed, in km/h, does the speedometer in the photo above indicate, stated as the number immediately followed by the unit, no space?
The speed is 95km/h
